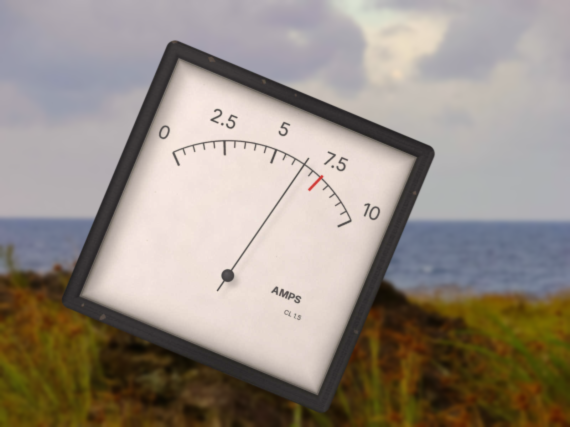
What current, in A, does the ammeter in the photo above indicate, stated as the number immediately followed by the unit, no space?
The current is 6.5A
